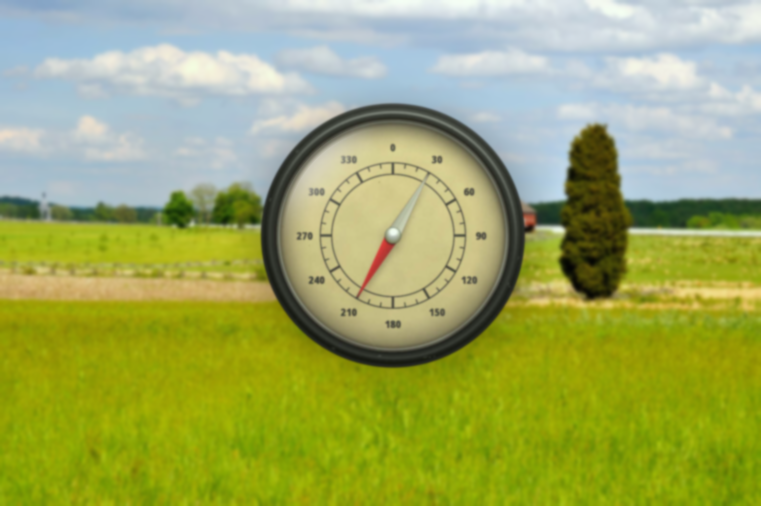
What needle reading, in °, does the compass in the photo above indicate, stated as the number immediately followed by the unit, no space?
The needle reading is 210°
